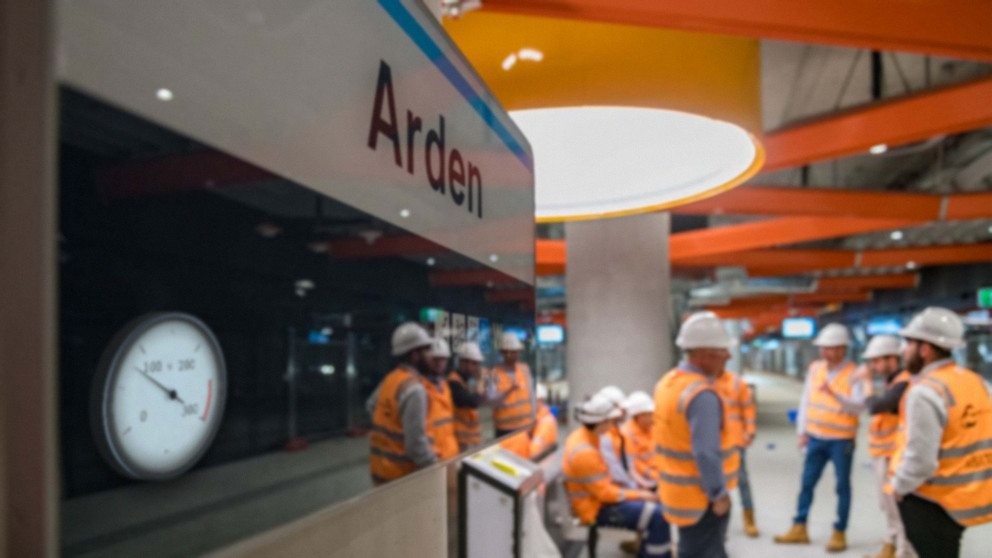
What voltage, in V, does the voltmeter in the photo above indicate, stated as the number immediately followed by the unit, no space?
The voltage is 75V
